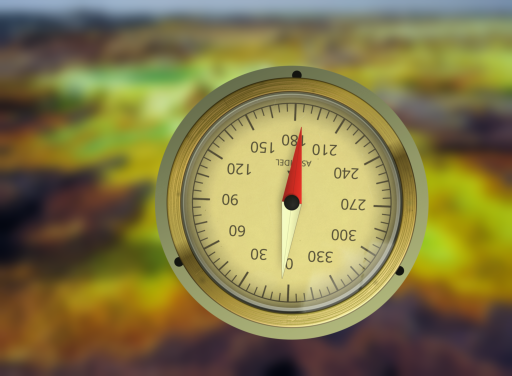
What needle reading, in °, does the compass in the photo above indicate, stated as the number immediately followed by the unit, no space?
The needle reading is 185°
